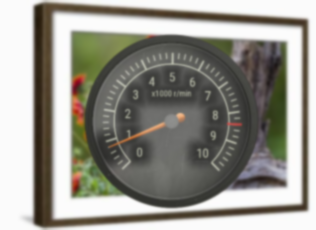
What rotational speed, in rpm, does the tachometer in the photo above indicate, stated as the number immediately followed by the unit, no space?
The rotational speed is 800rpm
